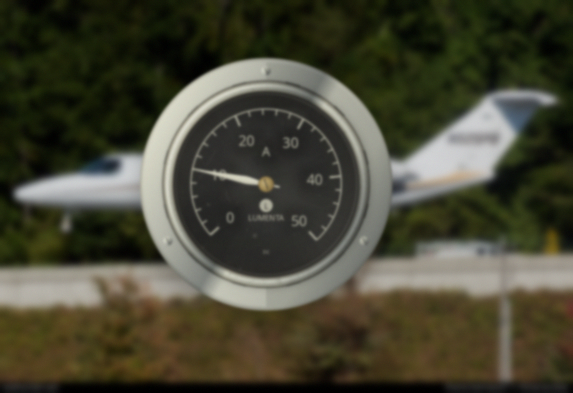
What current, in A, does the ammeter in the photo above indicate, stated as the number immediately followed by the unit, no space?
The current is 10A
